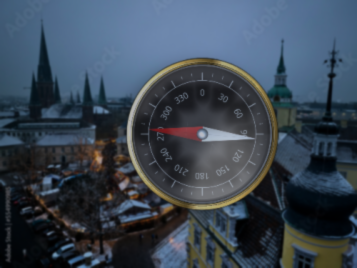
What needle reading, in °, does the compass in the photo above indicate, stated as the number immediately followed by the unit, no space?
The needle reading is 275°
